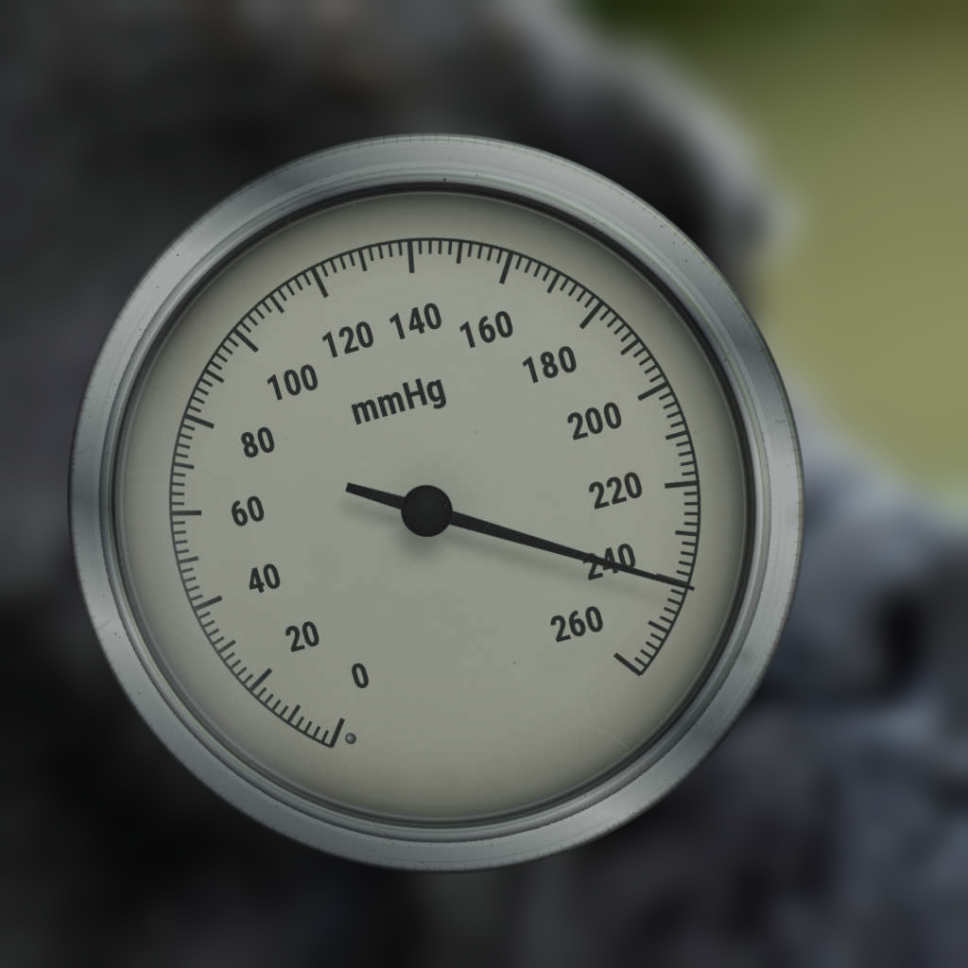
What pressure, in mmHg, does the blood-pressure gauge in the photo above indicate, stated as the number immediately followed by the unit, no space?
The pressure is 240mmHg
